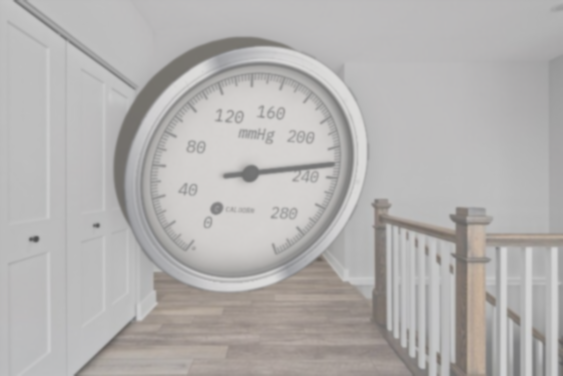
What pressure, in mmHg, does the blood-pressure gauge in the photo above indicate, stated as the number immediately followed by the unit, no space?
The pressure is 230mmHg
